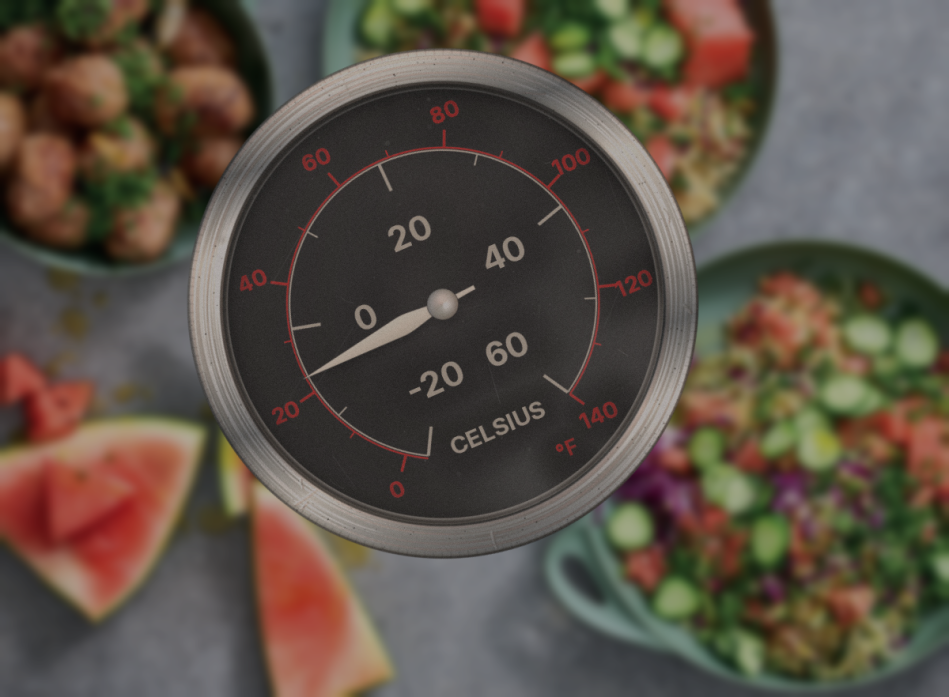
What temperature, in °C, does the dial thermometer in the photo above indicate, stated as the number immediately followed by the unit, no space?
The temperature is -5°C
